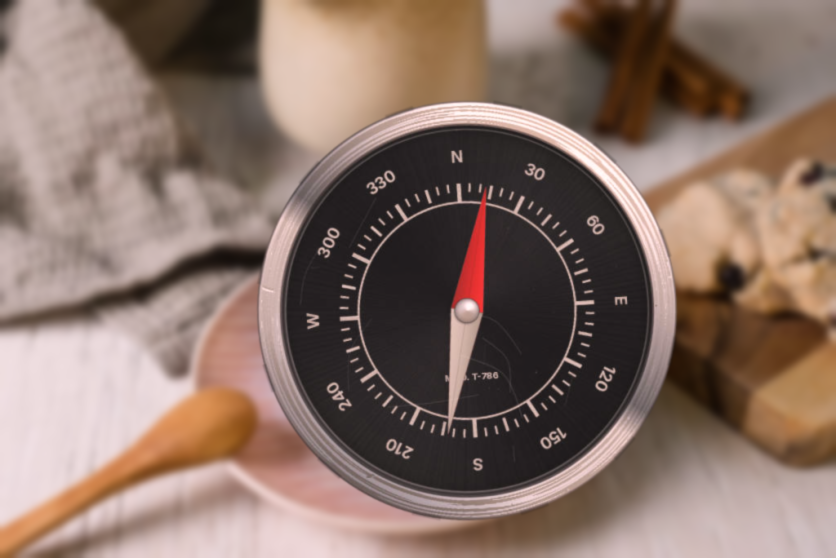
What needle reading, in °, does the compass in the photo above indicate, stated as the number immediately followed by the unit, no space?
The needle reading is 12.5°
